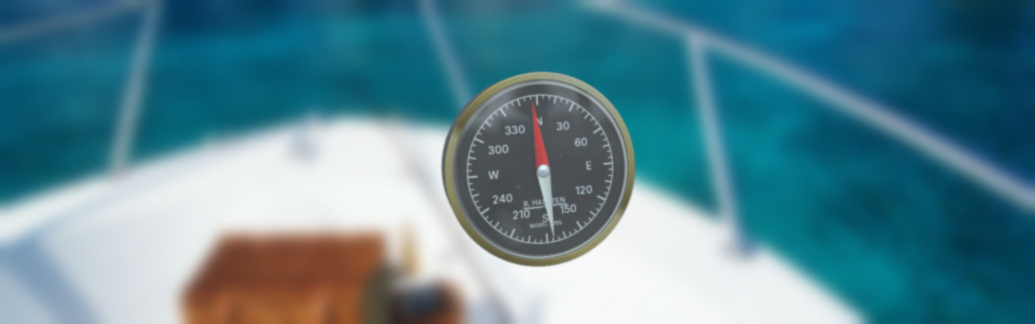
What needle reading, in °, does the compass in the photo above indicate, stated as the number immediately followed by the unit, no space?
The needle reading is 355°
